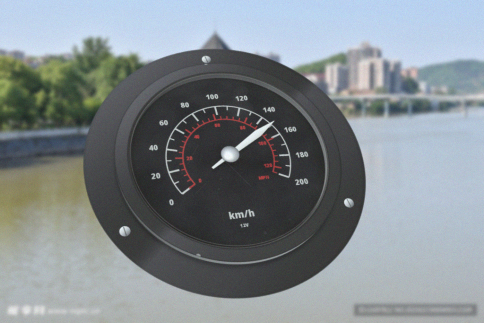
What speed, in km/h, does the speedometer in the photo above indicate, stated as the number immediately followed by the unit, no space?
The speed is 150km/h
